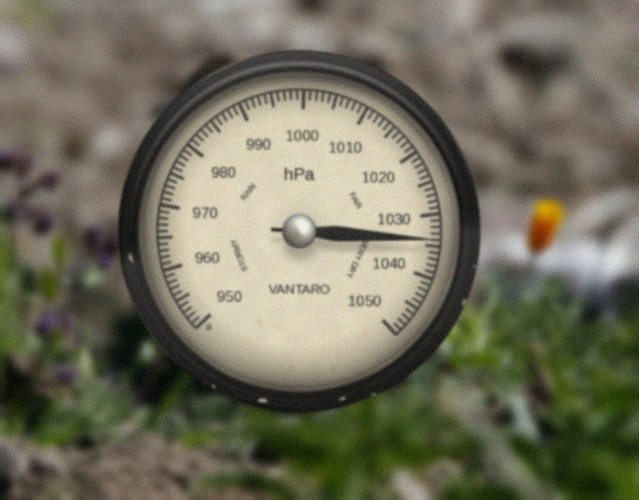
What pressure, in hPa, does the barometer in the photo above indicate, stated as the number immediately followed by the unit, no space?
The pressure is 1034hPa
